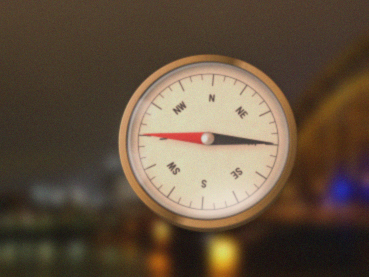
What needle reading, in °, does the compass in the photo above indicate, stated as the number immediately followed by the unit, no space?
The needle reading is 270°
